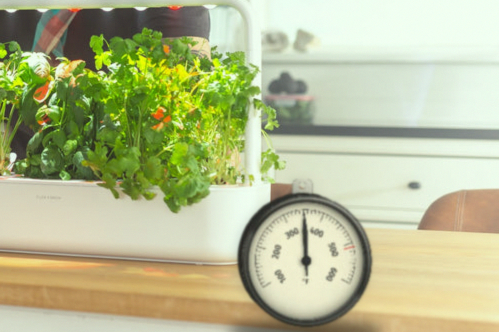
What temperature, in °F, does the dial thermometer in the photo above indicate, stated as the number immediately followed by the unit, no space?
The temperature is 350°F
